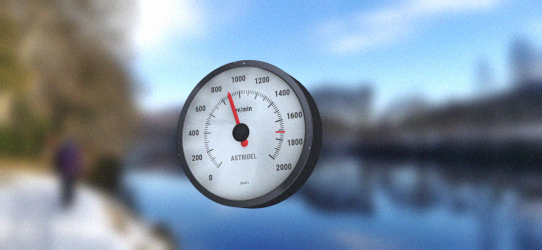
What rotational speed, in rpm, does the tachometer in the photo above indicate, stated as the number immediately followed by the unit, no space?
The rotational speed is 900rpm
